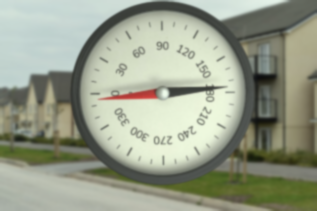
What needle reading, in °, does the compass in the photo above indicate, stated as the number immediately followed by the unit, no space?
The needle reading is 355°
